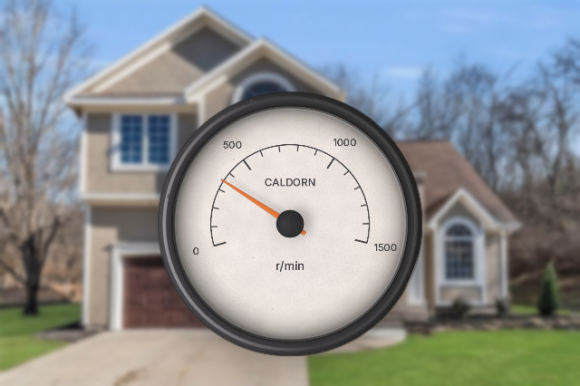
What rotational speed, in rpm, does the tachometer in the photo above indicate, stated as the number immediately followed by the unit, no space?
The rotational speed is 350rpm
